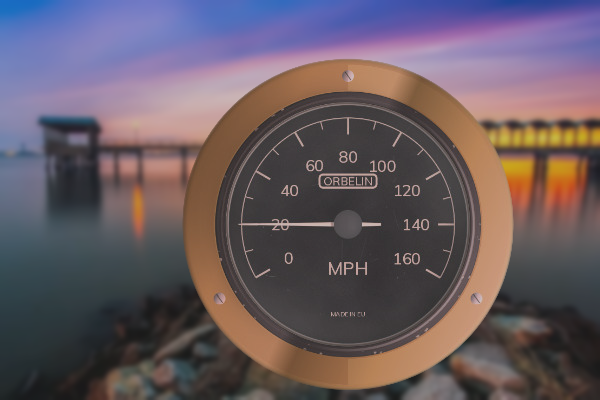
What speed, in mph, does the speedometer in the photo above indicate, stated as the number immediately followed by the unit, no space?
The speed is 20mph
